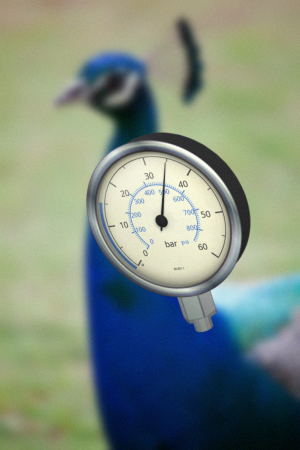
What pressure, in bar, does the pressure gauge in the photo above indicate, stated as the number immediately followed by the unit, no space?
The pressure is 35bar
